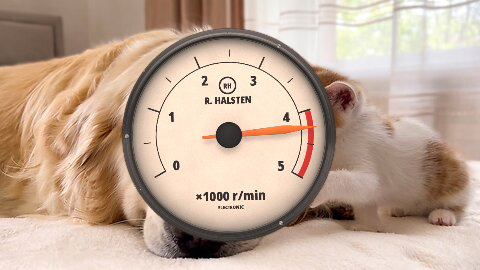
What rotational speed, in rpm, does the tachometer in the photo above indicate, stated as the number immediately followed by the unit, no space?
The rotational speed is 4250rpm
